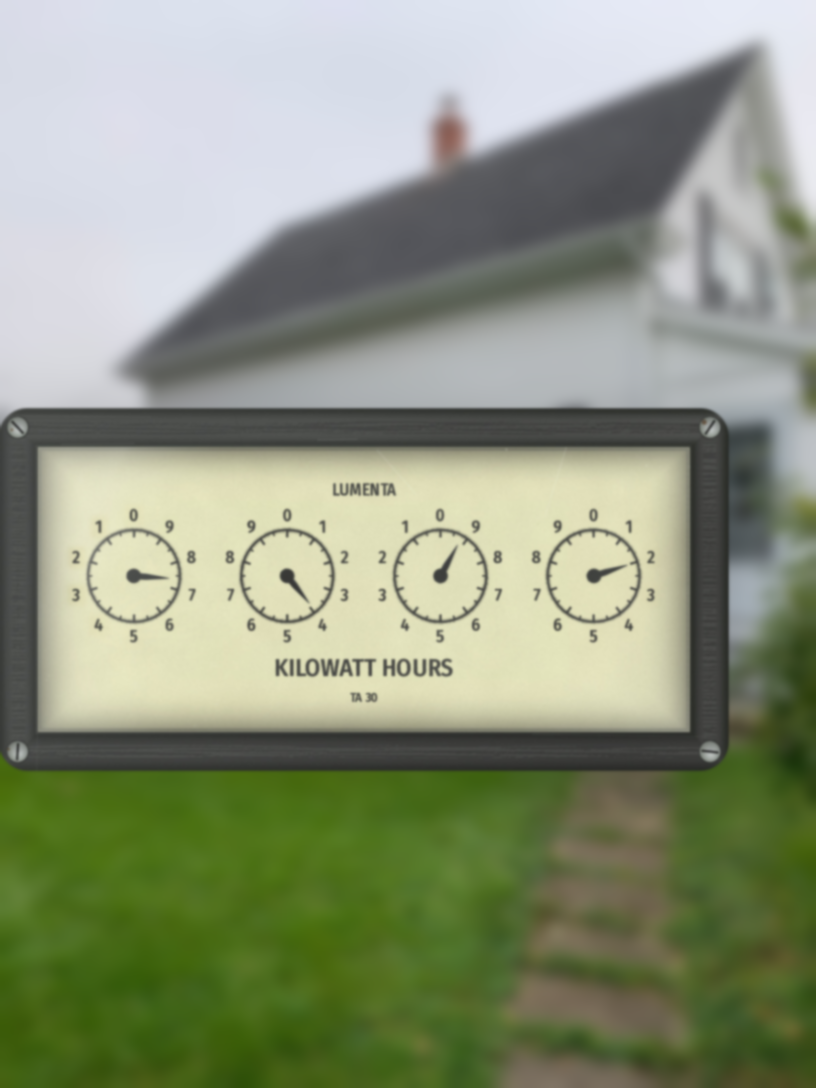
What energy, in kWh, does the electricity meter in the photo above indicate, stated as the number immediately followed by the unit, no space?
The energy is 7392kWh
